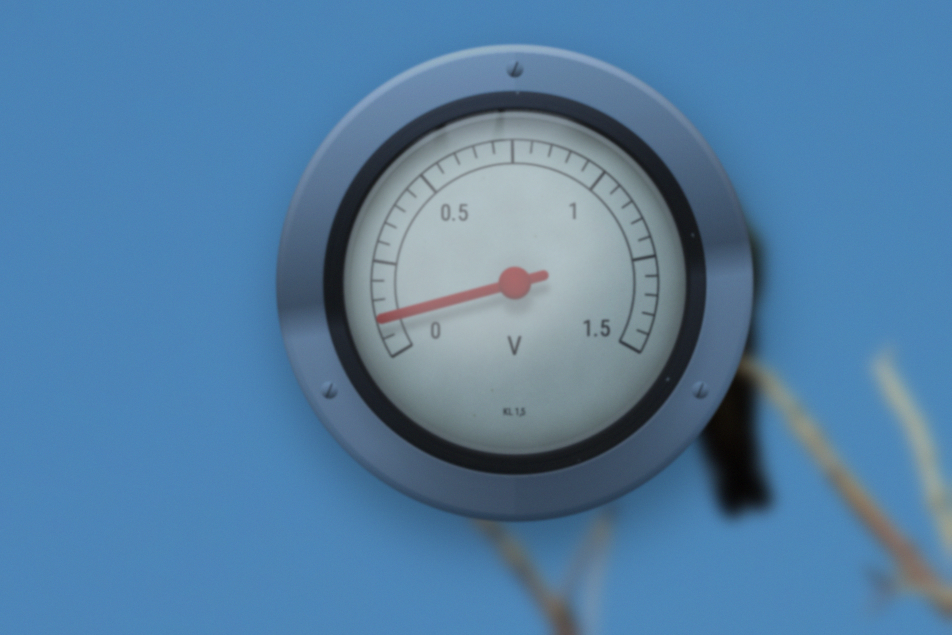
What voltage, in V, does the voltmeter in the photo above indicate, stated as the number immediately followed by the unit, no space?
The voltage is 0.1V
